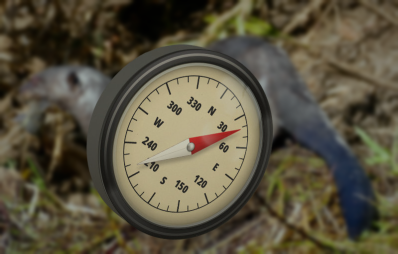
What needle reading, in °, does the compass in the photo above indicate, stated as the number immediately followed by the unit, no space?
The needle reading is 40°
